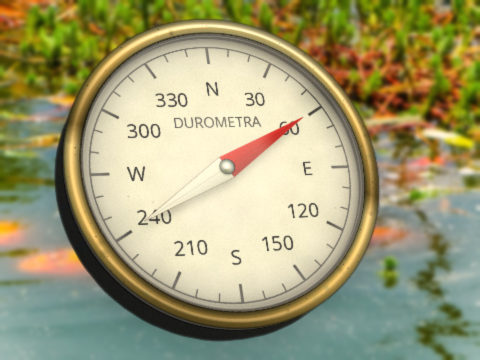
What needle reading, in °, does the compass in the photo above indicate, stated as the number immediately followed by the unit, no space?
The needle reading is 60°
